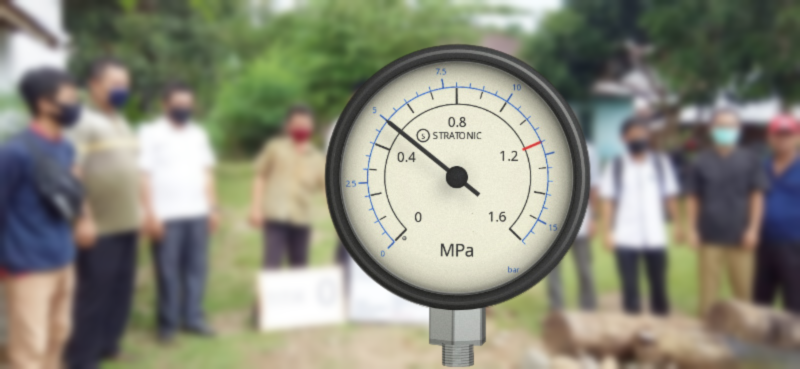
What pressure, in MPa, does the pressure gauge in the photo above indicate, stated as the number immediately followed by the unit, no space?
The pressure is 0.5MPa
